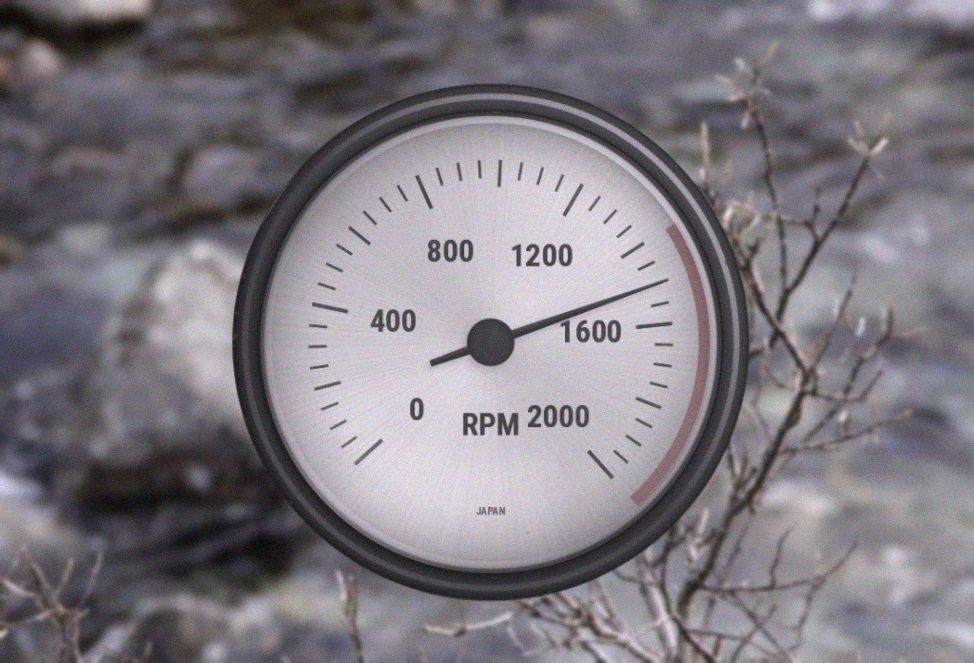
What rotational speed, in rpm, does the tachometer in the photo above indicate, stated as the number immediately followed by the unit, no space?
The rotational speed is 1500rpm
